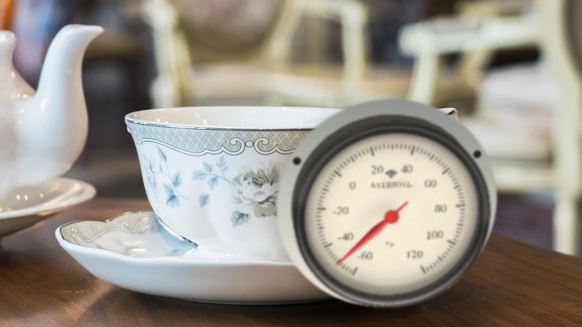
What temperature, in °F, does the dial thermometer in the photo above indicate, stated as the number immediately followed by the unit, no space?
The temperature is -50°F
